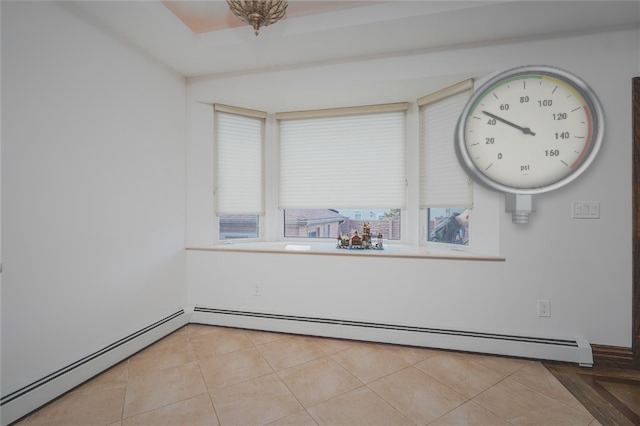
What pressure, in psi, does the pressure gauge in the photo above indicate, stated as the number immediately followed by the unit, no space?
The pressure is 45psi
